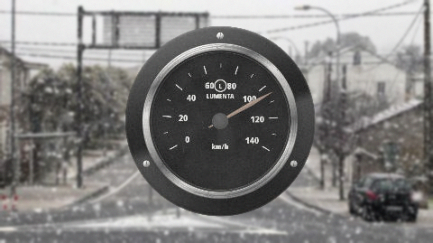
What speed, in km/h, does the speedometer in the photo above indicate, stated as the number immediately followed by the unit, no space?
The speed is 105km/h
